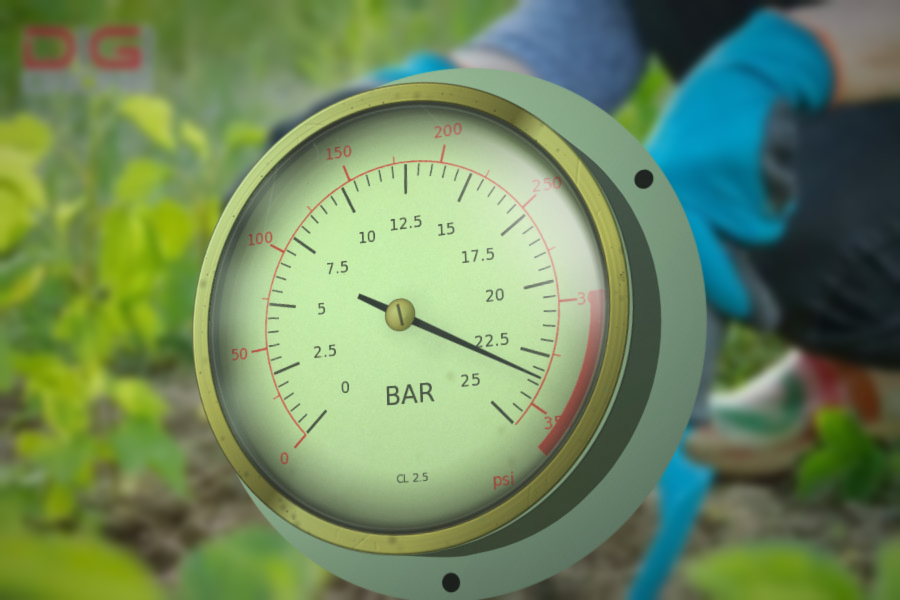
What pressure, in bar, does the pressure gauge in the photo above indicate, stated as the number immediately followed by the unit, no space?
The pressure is 23.25bar
